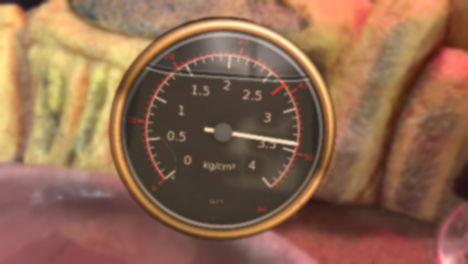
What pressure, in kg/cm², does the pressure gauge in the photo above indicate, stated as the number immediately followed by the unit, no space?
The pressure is 3.4kg/cm²
